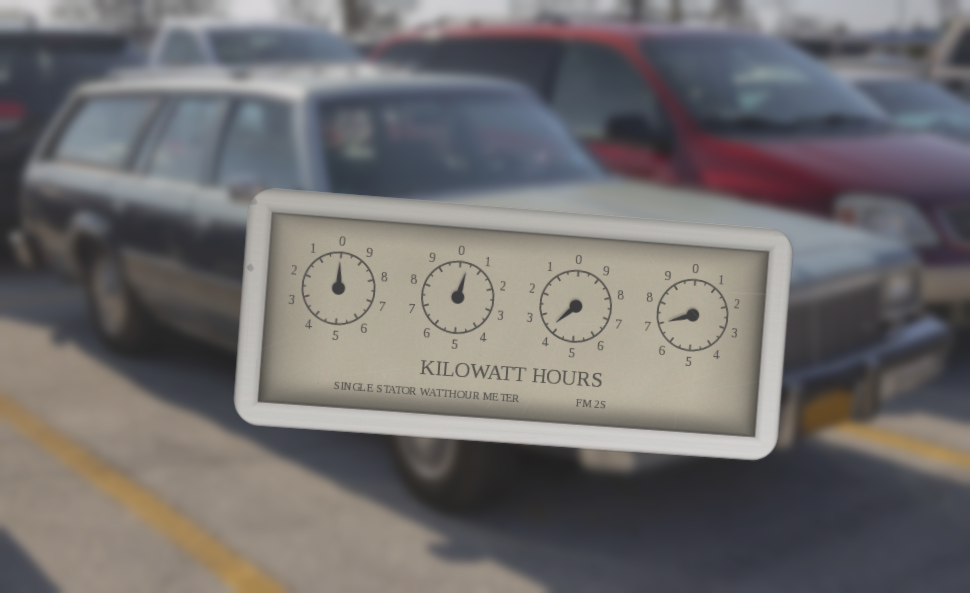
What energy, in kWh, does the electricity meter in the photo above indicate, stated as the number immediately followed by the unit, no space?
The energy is 37kWh
